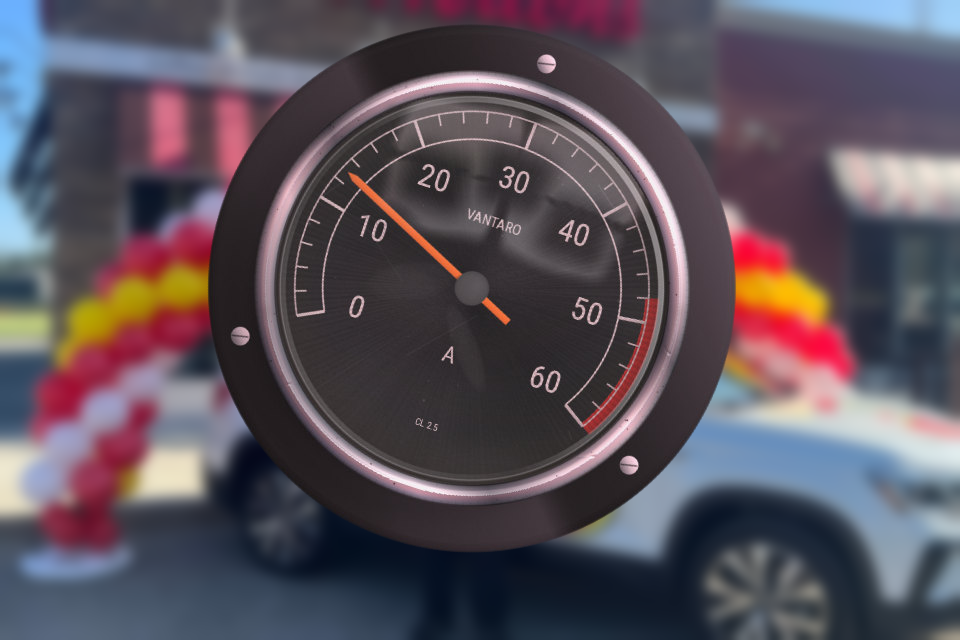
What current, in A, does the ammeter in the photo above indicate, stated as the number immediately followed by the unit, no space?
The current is 13A
